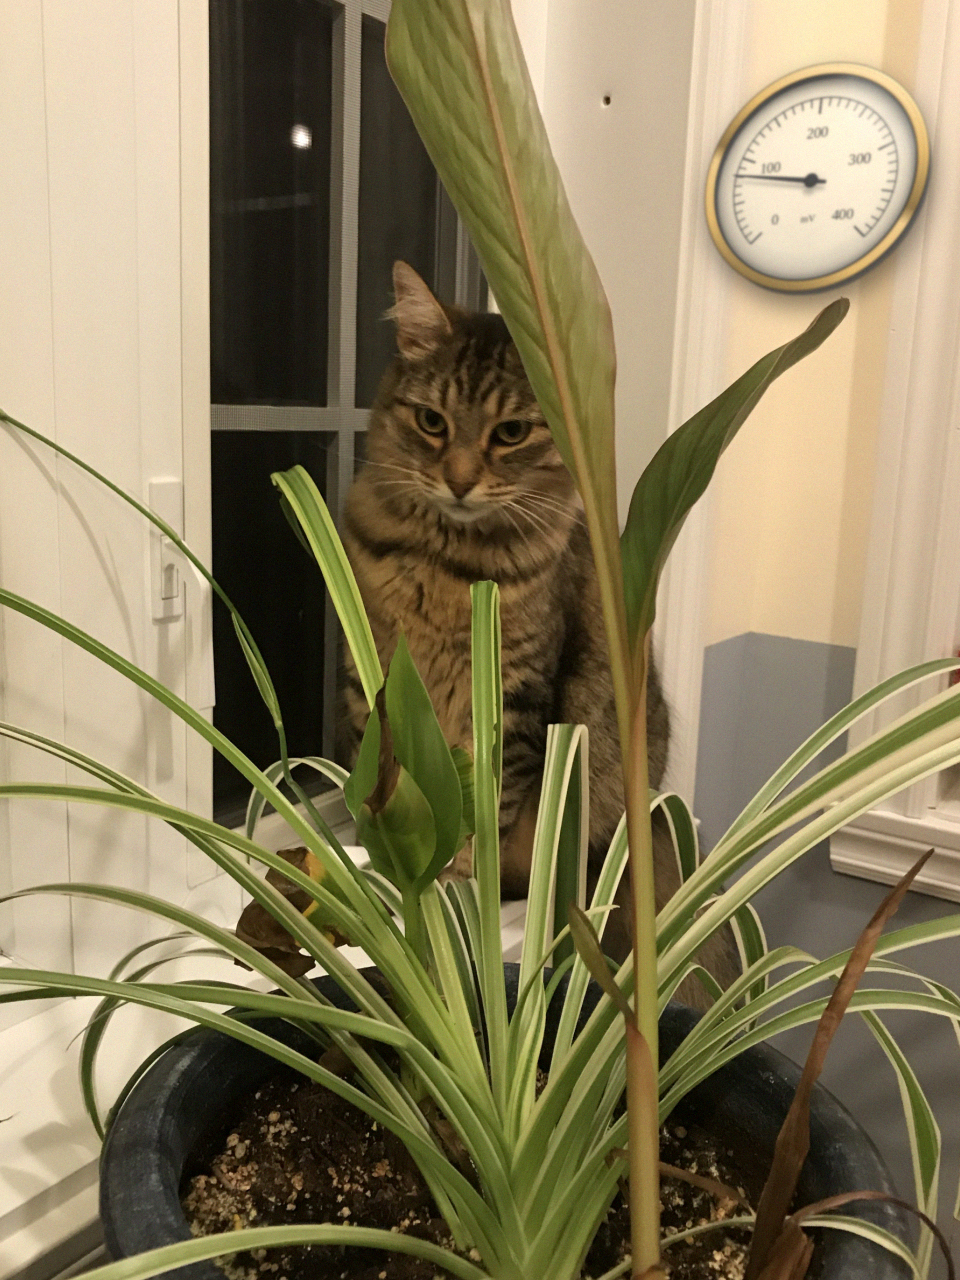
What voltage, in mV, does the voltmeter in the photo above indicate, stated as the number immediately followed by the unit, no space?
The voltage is 80mV
